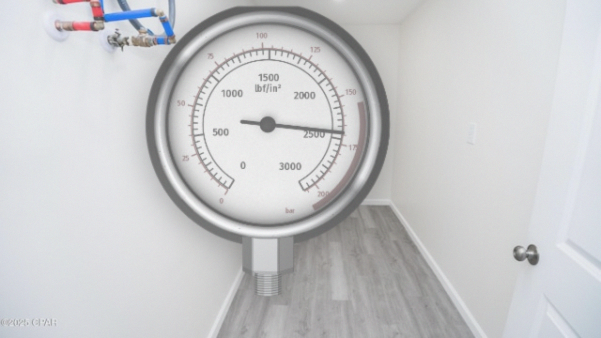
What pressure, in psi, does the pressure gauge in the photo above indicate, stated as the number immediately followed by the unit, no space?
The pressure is 2450psi
